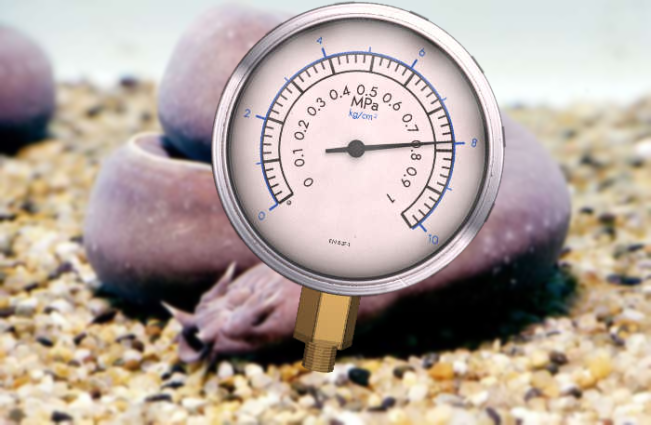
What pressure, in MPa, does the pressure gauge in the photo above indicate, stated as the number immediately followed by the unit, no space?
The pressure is 0.78MPa
